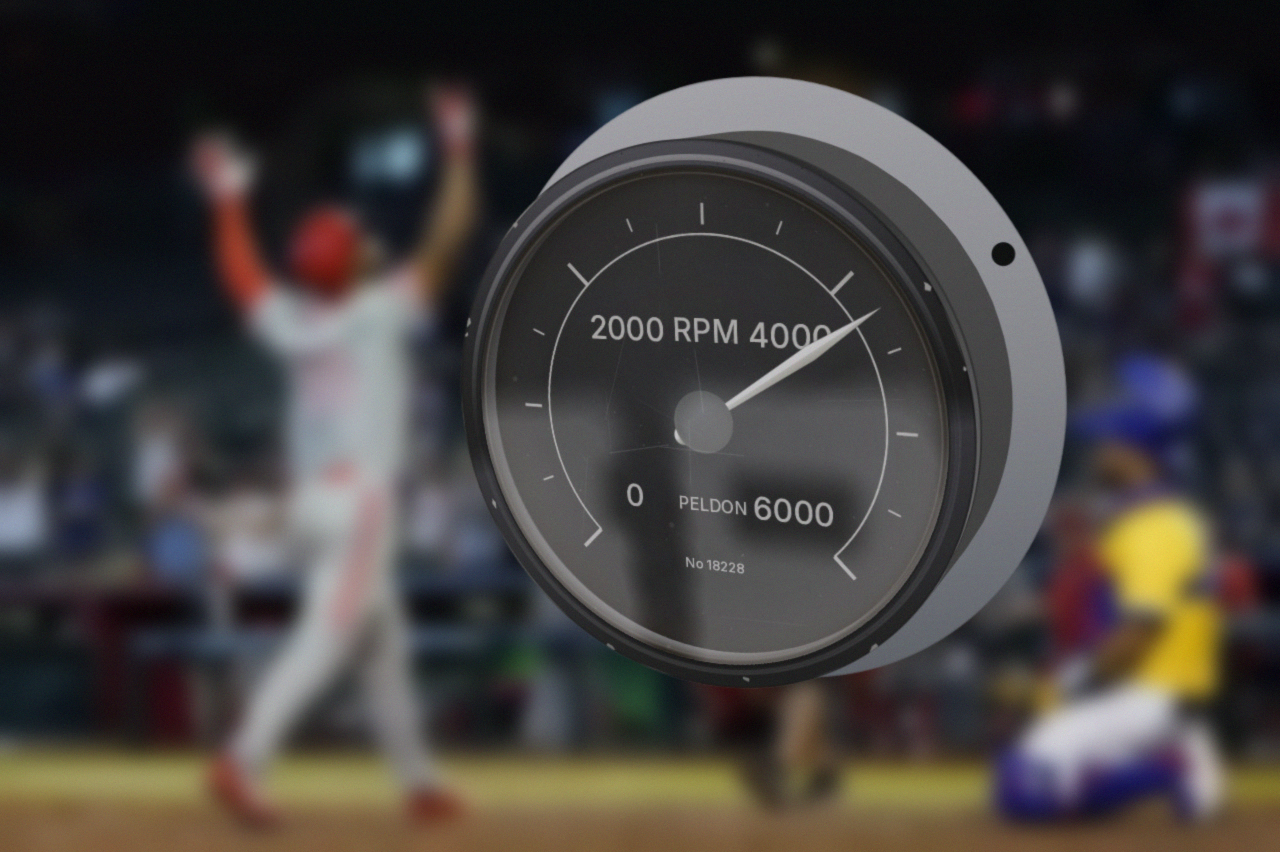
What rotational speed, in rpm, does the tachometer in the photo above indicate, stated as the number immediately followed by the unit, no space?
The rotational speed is 4250rpm
